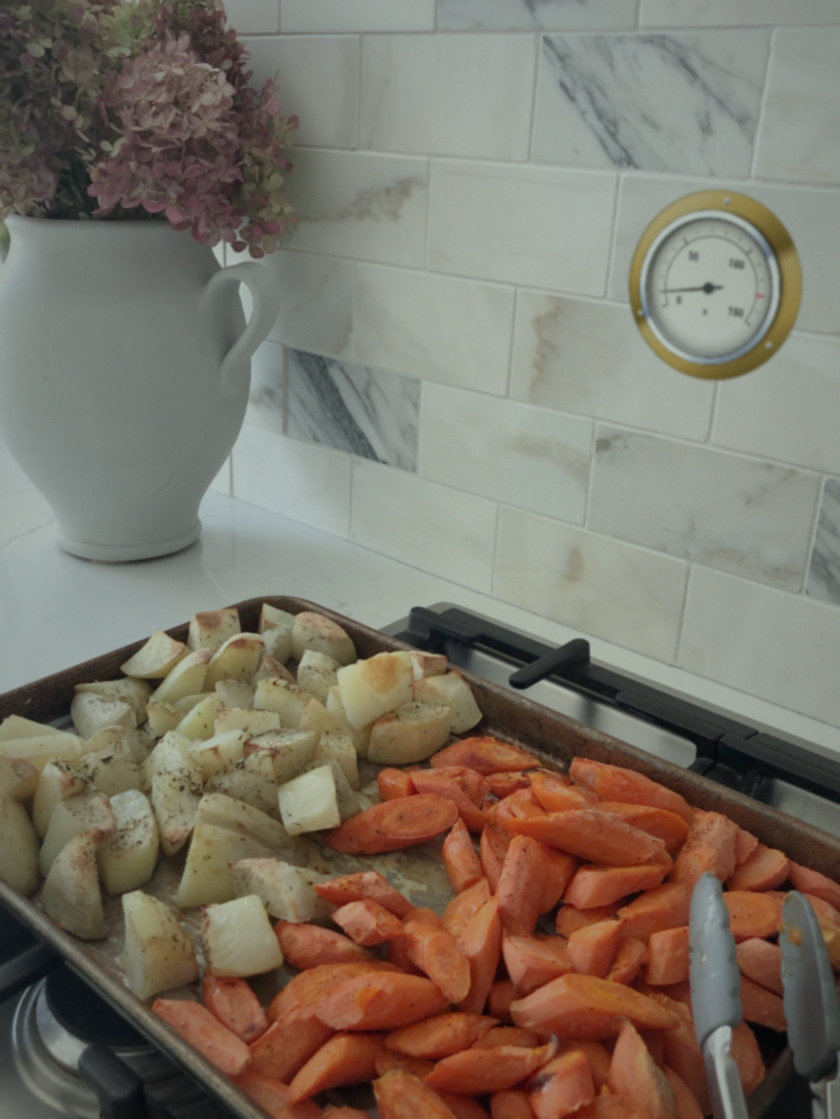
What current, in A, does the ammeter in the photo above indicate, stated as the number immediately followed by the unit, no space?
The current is 10A
